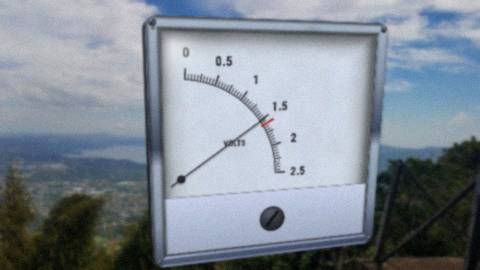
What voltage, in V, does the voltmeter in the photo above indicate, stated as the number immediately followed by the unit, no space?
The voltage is 1.5V
